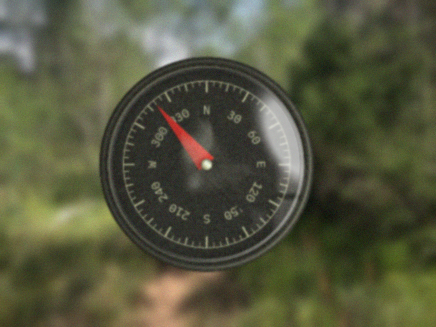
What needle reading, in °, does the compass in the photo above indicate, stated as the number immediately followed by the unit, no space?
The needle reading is 320°
